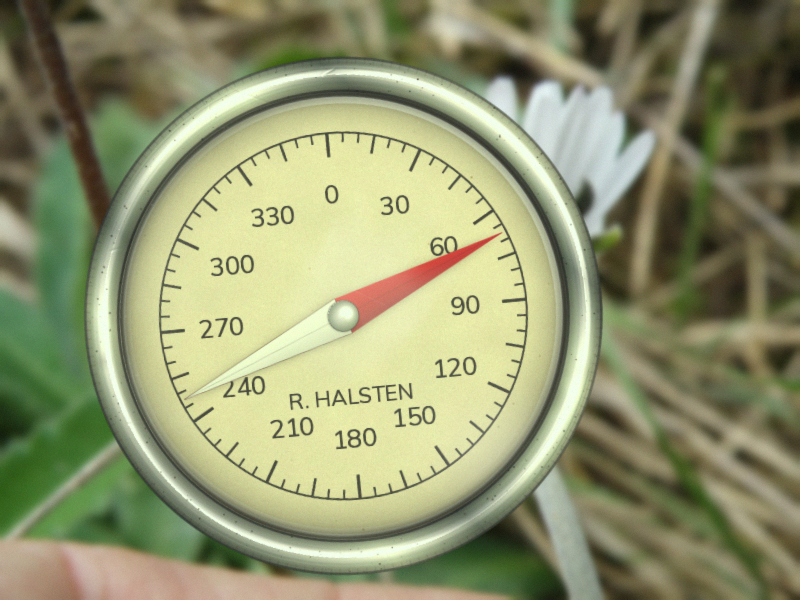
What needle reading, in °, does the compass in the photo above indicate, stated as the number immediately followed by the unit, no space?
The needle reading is 67.5°
